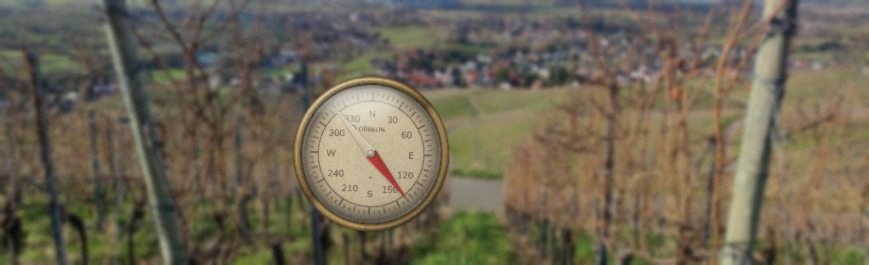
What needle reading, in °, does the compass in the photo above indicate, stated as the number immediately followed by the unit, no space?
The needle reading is 140°
